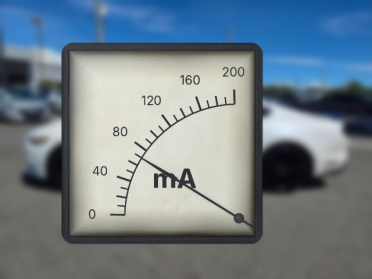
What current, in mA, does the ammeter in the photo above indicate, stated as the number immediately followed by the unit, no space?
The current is 70mA
